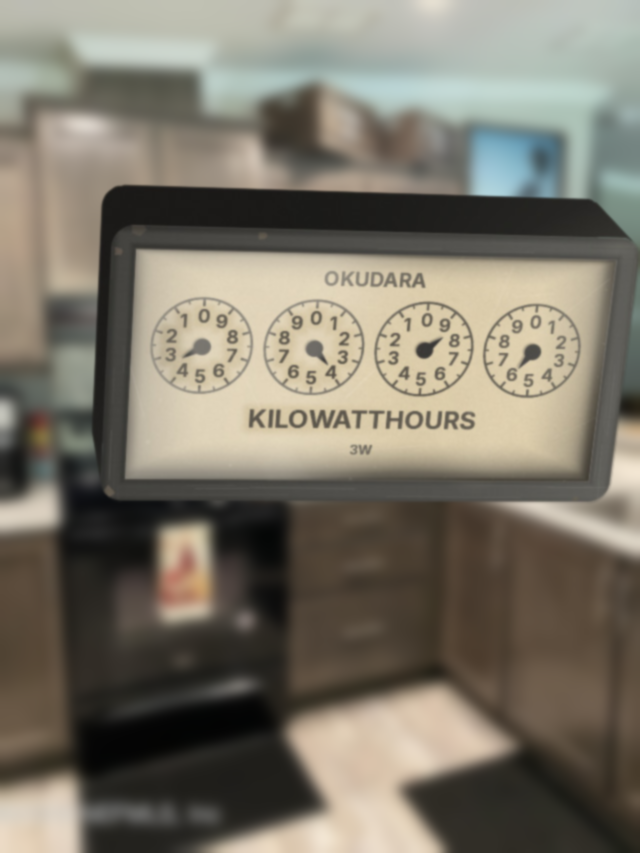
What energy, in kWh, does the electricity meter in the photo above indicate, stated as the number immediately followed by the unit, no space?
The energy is 3386kWh
